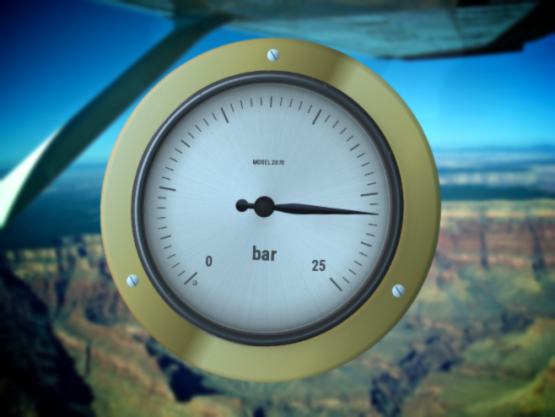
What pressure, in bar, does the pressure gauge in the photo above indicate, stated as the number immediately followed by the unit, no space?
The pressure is 21bar
